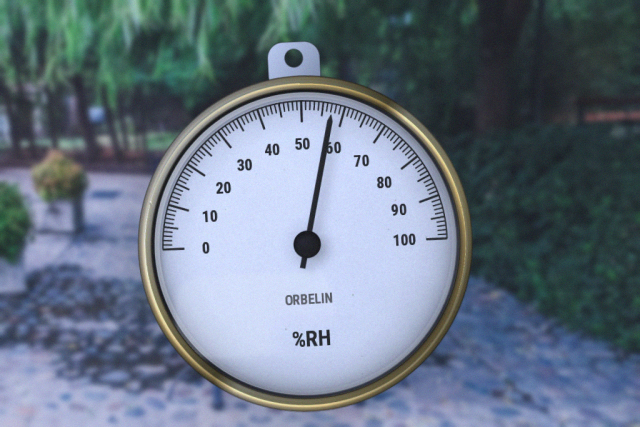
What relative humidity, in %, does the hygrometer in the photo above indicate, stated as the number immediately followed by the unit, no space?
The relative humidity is 57%
